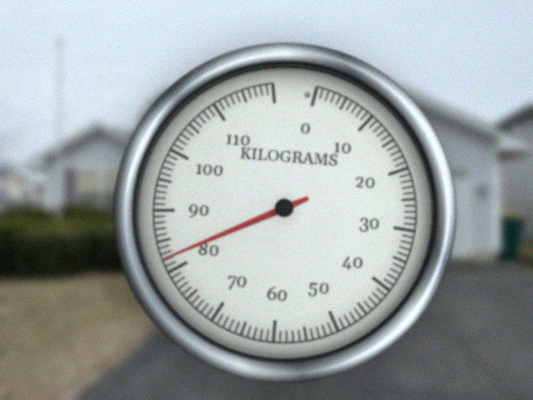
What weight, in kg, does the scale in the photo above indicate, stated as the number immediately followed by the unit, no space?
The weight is 82kg
